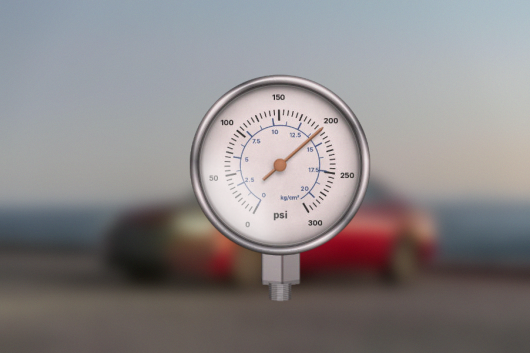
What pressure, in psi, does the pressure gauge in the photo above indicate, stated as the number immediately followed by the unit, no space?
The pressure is 200psi
